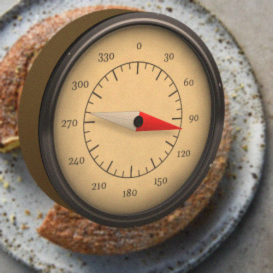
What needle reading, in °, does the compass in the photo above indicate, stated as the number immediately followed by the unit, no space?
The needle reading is 100°
